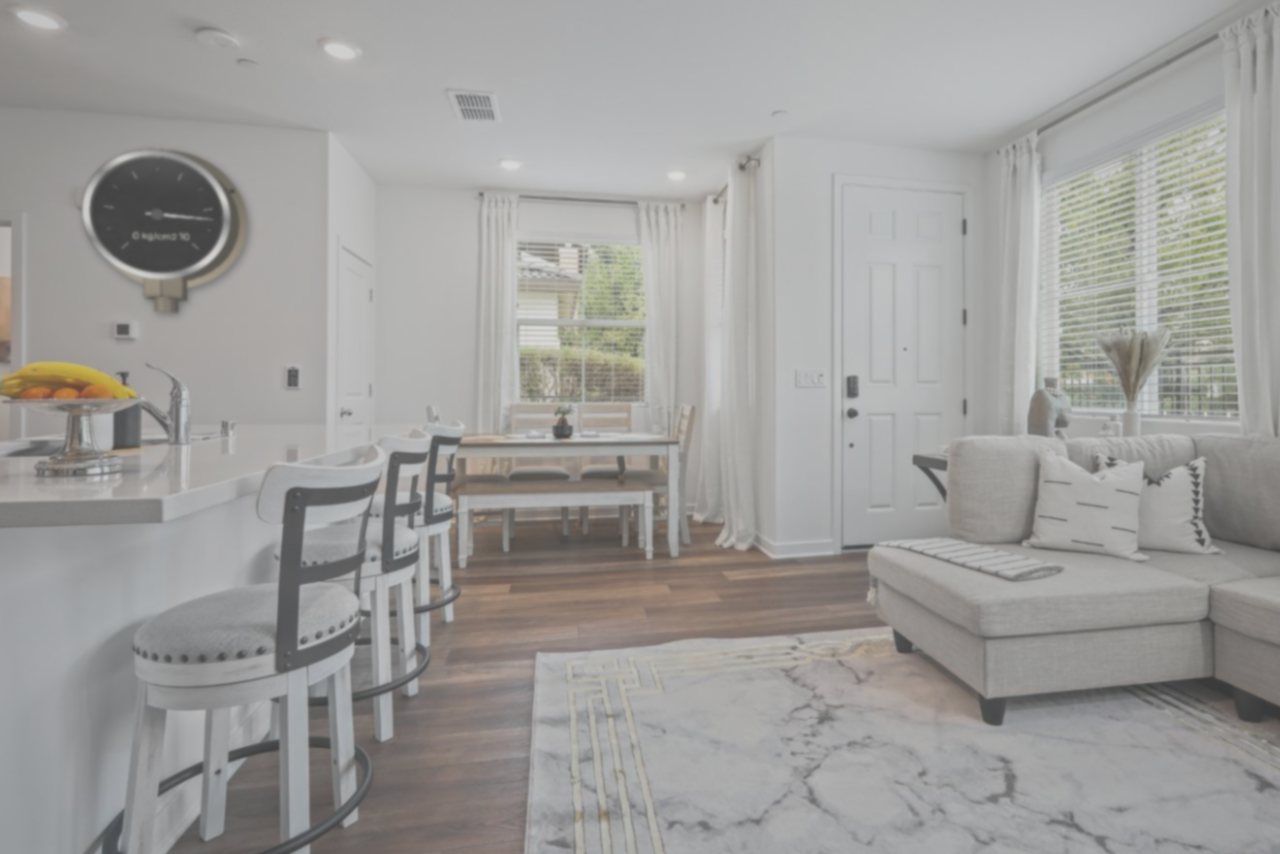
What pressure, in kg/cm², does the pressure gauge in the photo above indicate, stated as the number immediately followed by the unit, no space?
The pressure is 8.5kg/cm²
